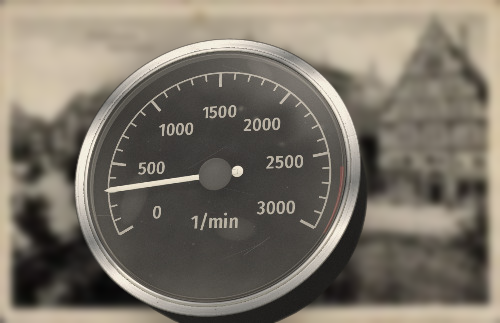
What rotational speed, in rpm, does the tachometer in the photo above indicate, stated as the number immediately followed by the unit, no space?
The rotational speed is 300rpm
